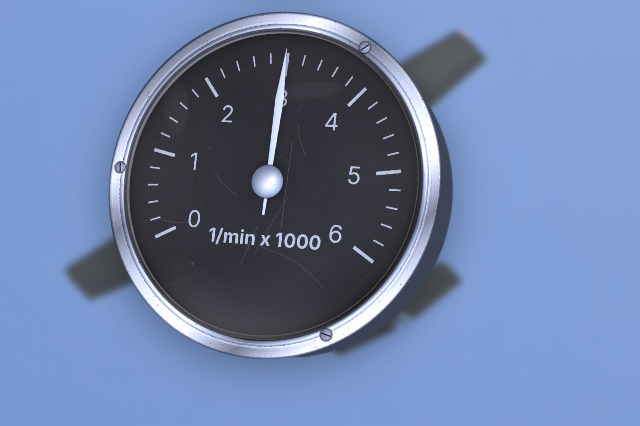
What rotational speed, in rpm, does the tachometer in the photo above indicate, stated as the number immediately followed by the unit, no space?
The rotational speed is 3000rpm
